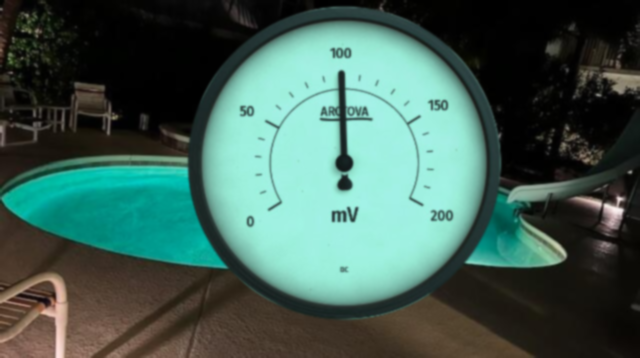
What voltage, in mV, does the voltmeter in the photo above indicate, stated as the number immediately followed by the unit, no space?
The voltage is 100mV
